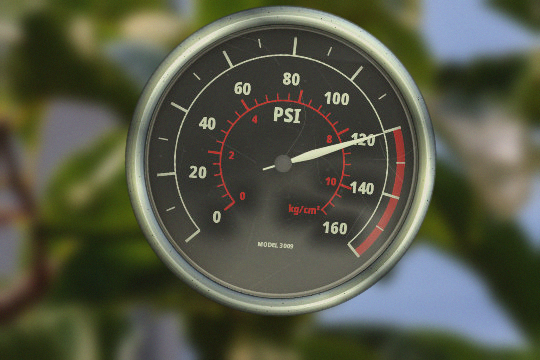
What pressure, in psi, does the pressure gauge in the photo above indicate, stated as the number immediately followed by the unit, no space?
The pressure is 120psi
